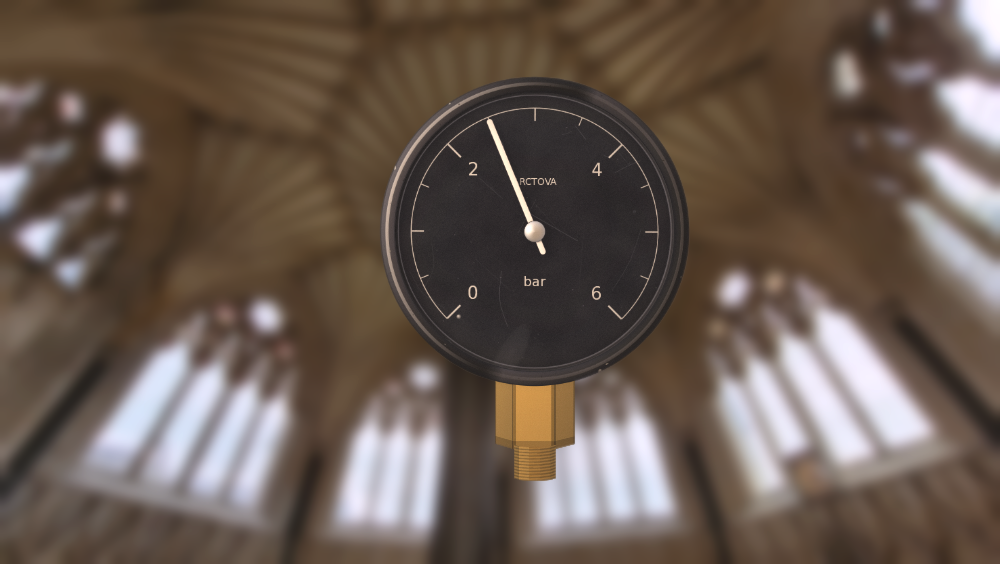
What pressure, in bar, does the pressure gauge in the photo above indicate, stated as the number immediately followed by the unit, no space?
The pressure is 2.5bar
